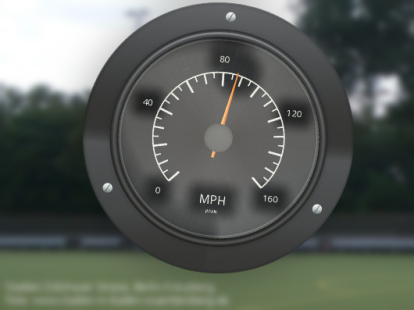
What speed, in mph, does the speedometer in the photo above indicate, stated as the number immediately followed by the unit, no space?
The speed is 87.5mph
